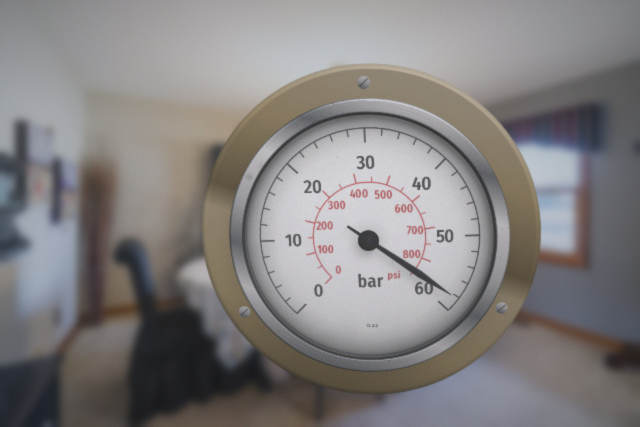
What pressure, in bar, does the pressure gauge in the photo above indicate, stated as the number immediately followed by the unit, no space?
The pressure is 58bar
